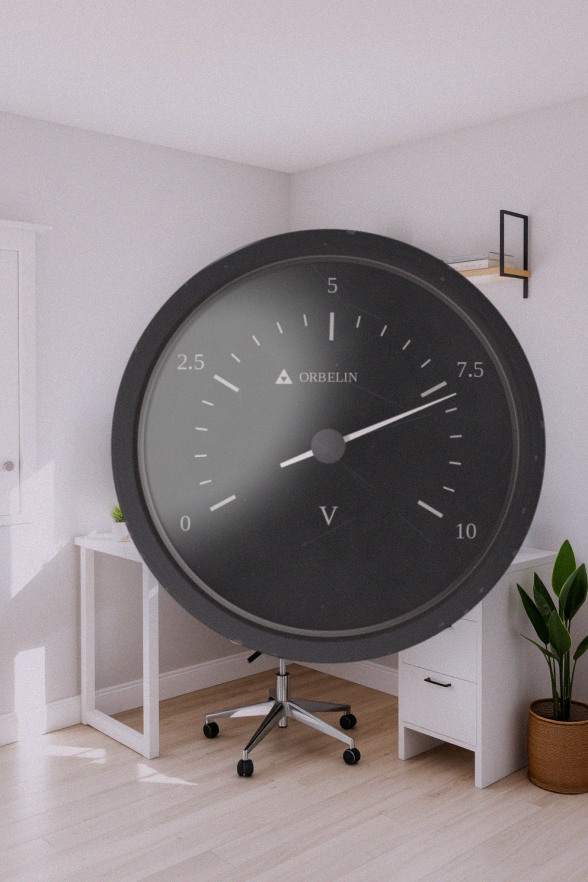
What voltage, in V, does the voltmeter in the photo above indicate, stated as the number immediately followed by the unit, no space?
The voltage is 7.75V
